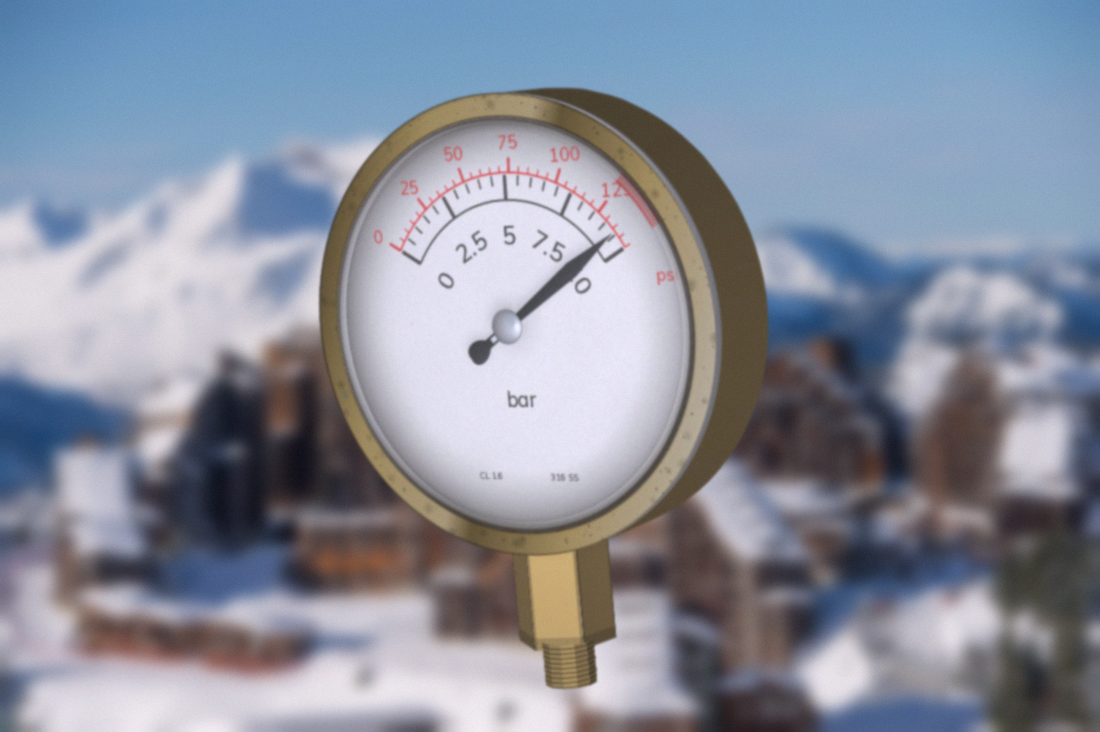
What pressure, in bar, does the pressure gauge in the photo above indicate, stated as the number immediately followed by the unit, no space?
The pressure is 9.5bar
